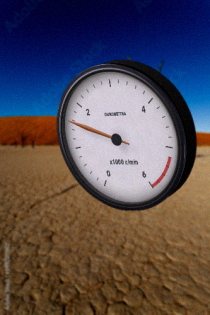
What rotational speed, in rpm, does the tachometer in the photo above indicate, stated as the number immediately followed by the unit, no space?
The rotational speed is 1600rpm
